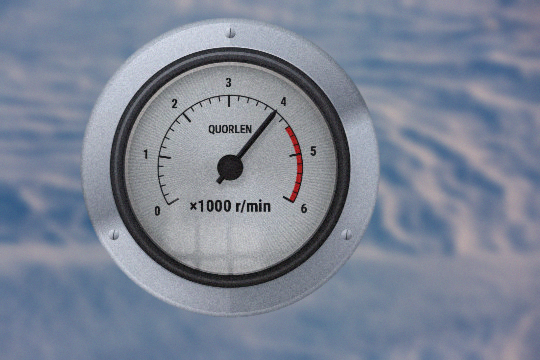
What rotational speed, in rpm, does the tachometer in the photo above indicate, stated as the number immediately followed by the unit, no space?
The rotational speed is 4000rpm
